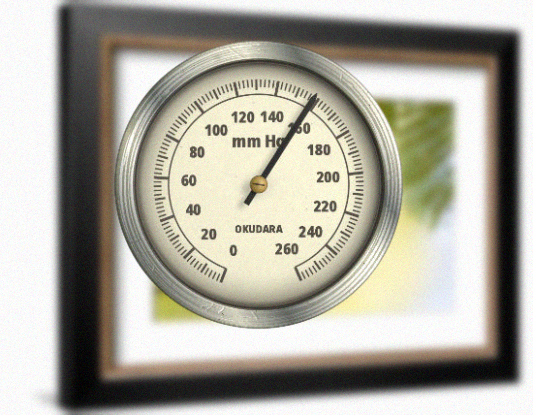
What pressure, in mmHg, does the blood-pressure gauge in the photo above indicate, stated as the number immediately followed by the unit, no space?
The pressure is 158mmHg
